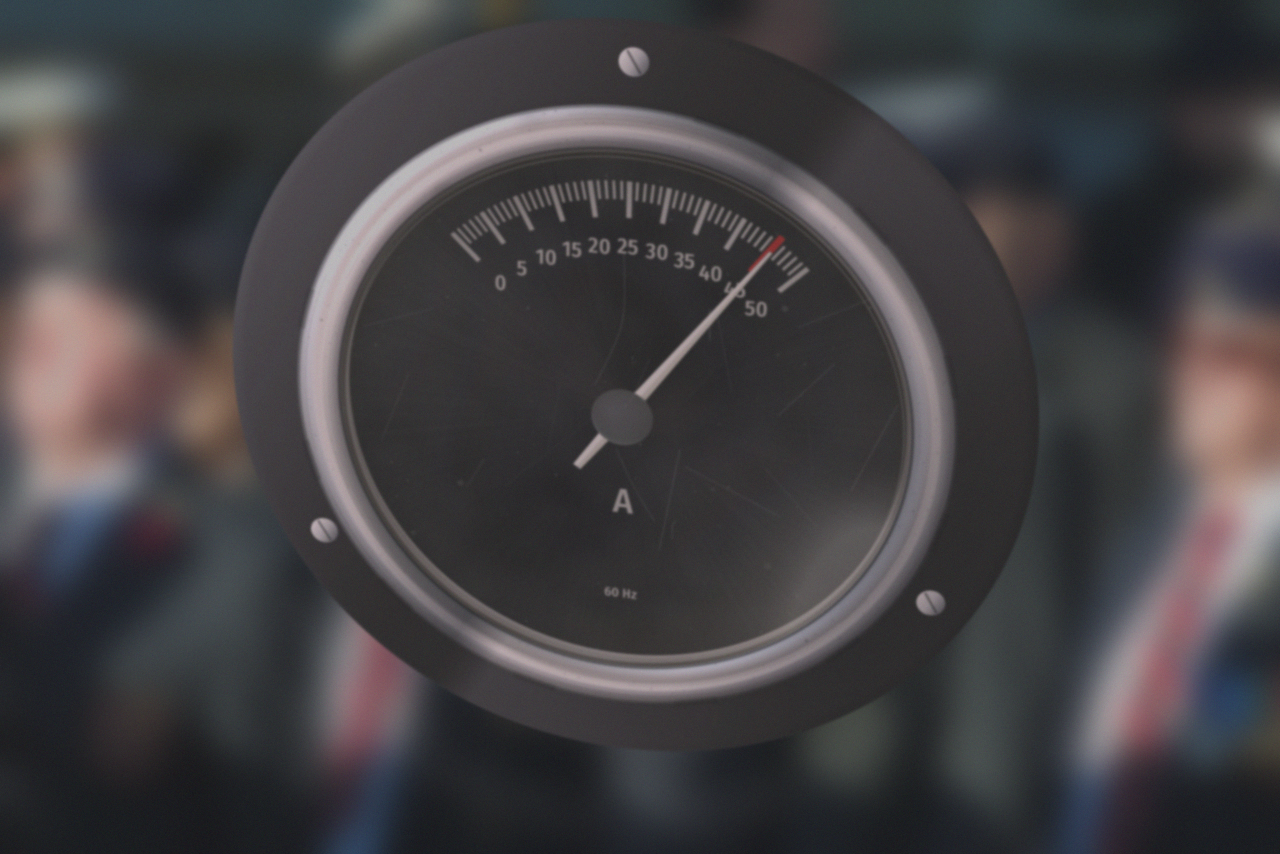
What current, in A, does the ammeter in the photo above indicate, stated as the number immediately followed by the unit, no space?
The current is 45A
